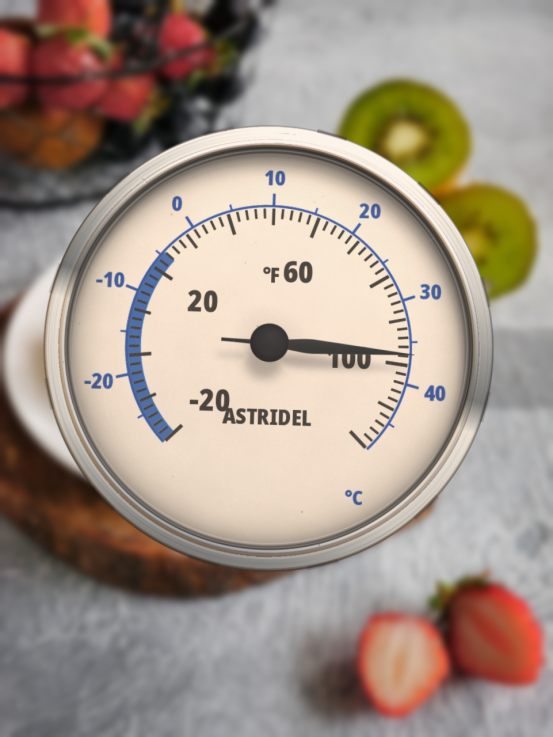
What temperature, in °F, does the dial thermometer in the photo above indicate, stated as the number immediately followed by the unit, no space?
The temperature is 98°F
